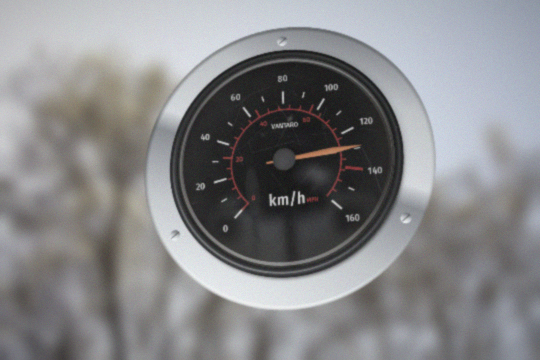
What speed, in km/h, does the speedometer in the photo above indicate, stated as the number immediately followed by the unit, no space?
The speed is 130km/h
